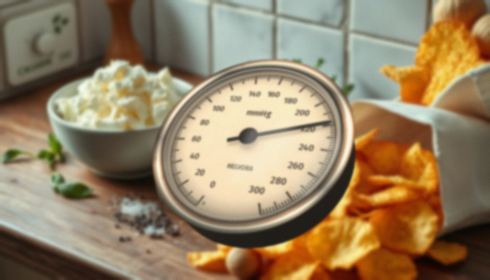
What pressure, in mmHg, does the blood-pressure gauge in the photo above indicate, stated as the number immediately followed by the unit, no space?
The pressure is 220mmHg
